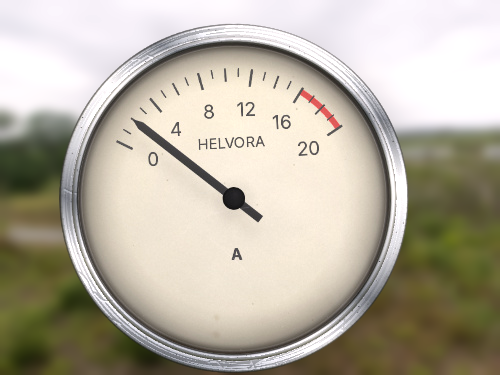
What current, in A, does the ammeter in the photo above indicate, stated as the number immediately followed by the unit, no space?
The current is 2A
